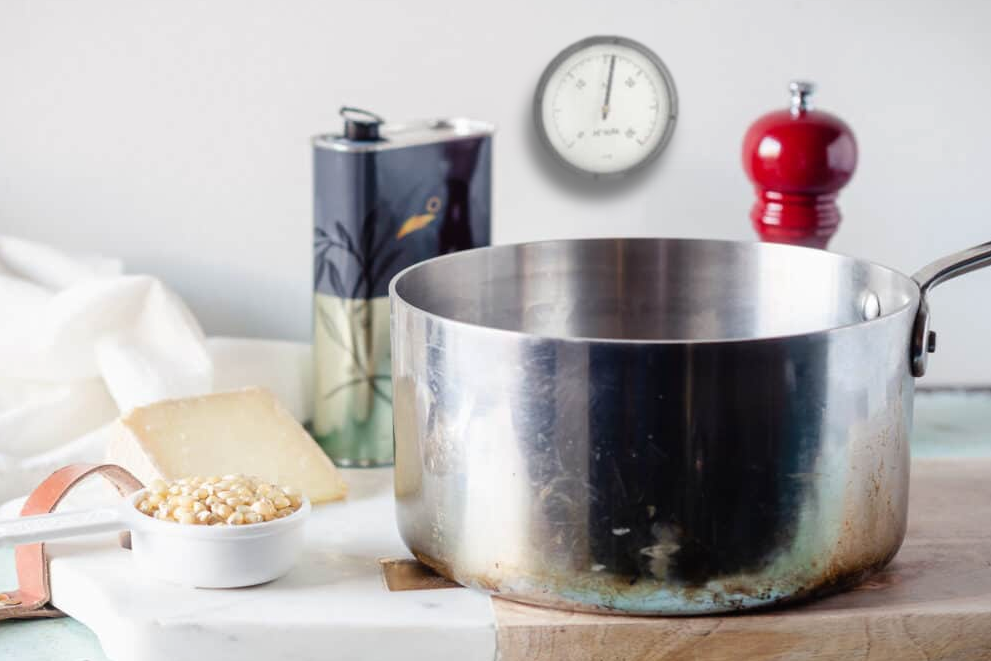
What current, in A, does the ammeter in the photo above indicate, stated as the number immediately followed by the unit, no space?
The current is 16A
